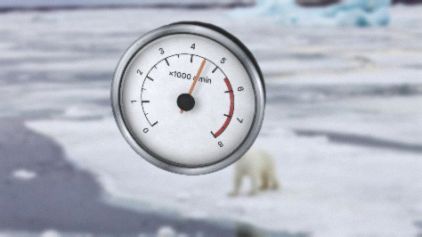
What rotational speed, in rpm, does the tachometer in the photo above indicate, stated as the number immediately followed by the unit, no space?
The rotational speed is 4500rpm
